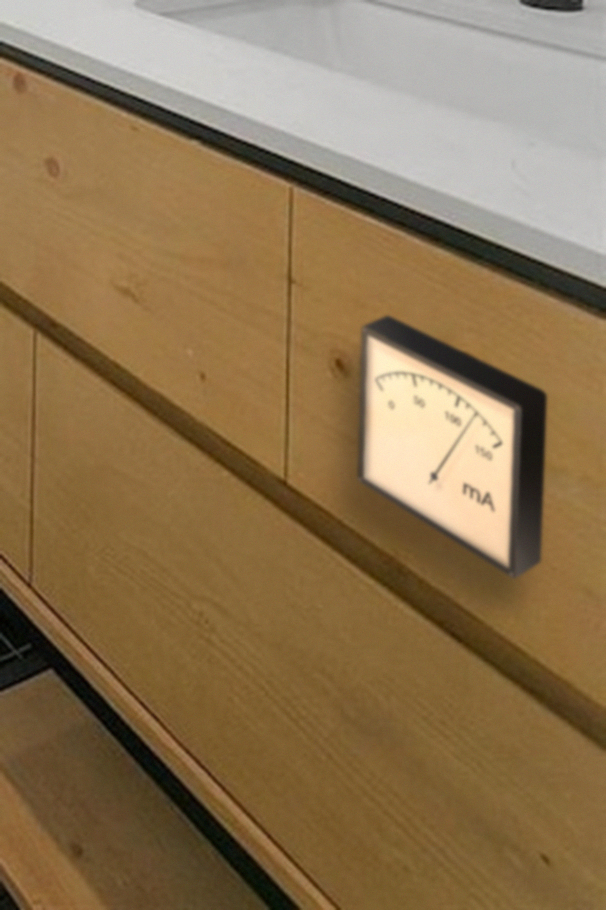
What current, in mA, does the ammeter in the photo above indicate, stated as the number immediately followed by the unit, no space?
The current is 120mA
